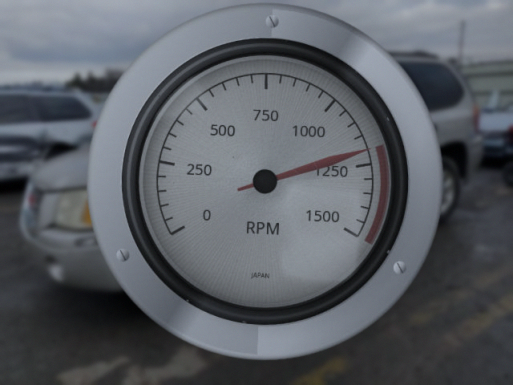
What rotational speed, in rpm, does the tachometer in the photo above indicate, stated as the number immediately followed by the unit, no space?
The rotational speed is 1200rpm
